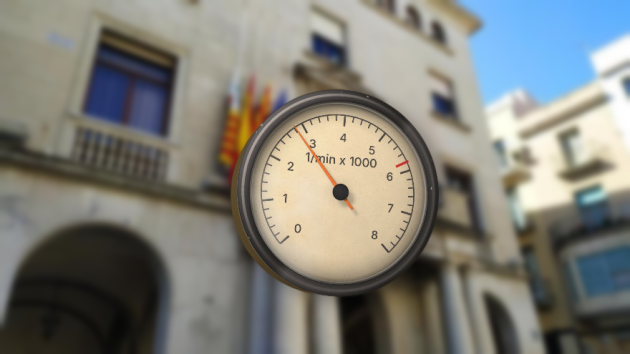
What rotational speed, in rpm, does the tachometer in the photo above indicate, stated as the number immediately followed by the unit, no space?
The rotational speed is 2800rpm
